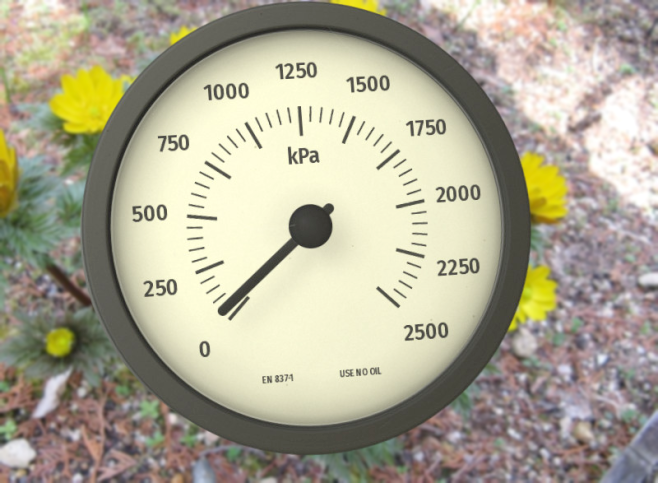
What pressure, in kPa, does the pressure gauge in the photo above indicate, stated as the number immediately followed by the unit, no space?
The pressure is 50kPa
